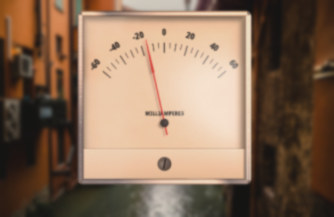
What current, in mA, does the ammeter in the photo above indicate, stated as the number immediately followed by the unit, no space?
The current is -15mA
